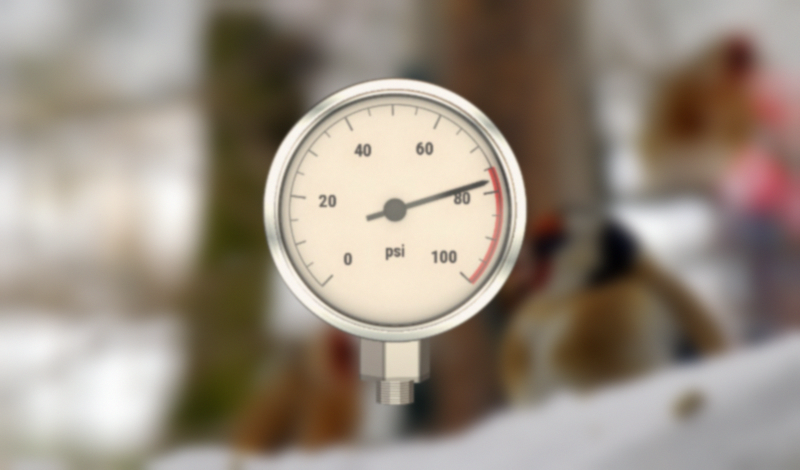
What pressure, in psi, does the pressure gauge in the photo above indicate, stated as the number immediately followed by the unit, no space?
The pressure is 77.5psi
